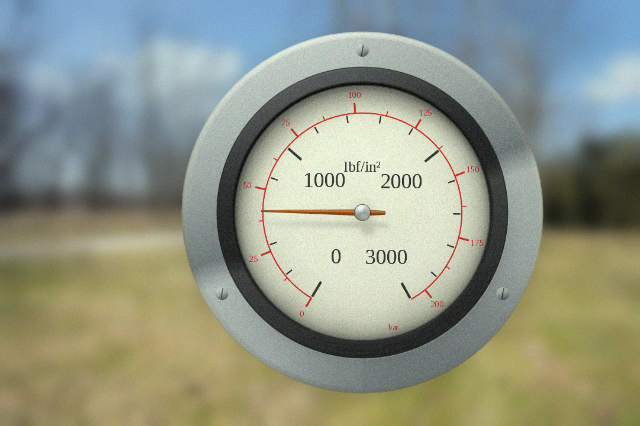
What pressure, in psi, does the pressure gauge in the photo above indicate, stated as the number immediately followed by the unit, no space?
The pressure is 600psi
